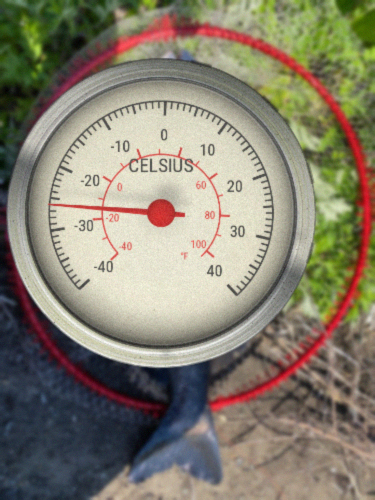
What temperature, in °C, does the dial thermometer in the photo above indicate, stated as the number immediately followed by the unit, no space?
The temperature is -26°C
